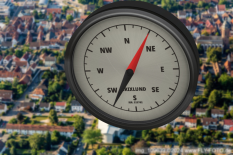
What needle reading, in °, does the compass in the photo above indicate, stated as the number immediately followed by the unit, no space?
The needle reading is 30°
